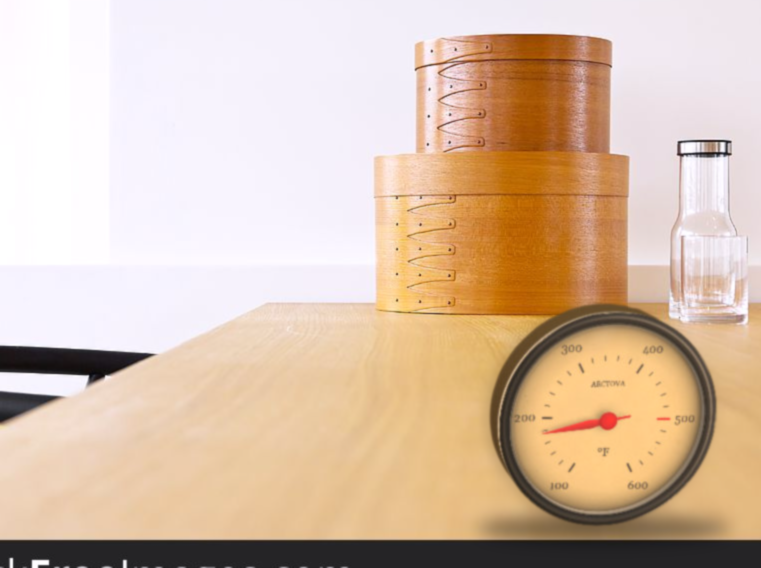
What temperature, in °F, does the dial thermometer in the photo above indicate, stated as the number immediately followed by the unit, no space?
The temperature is 180°F
